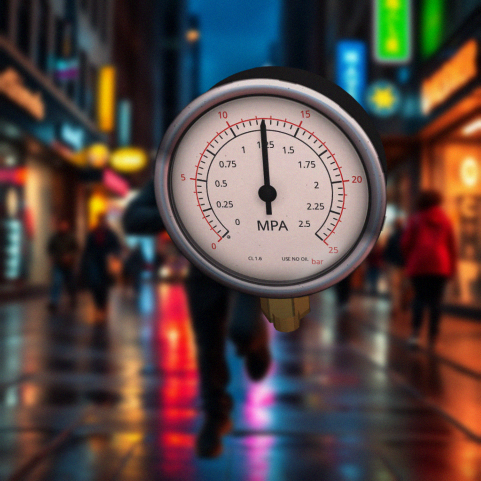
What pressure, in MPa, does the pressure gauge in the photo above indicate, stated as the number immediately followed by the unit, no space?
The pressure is 1.25MPa
